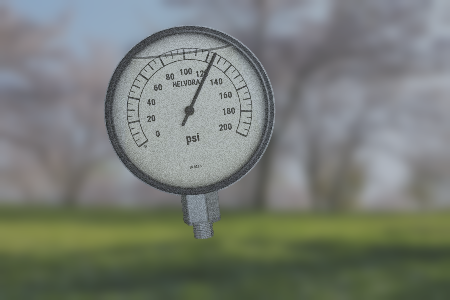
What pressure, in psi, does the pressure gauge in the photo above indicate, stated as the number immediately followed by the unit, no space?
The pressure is 125psi
